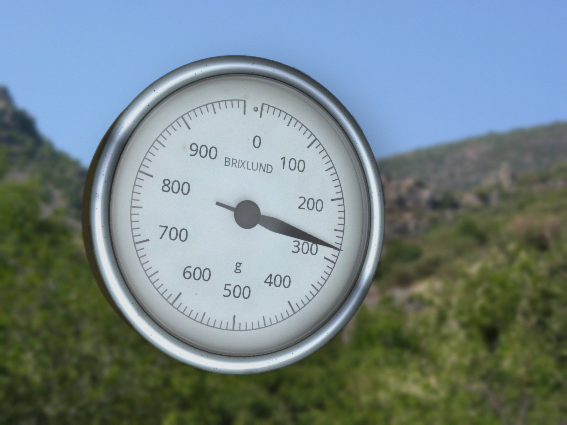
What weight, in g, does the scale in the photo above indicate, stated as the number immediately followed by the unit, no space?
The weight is 280g
